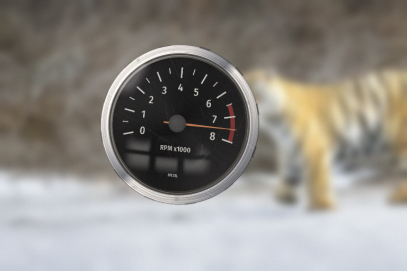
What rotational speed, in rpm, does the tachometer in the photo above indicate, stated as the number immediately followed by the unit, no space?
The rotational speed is 7500rpm
